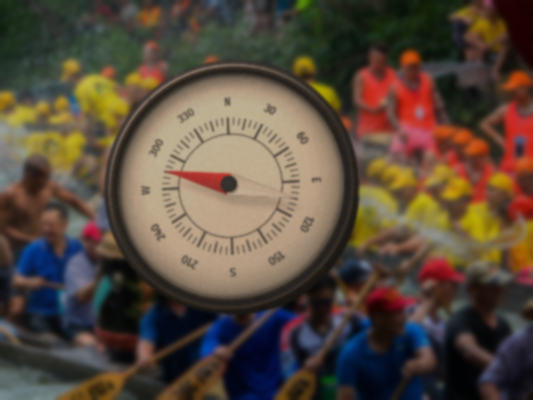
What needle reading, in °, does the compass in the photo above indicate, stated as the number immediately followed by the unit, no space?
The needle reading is 285°
